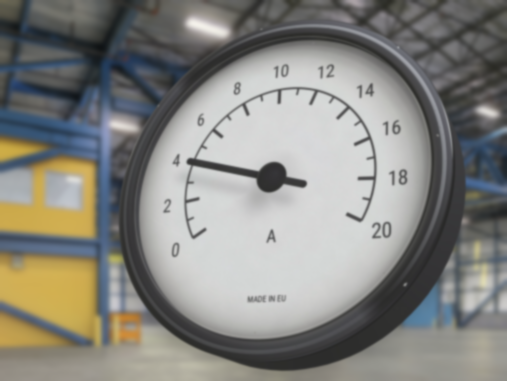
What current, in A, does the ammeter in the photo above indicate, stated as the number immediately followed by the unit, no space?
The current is 4A
